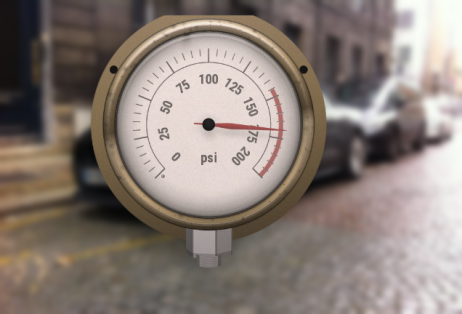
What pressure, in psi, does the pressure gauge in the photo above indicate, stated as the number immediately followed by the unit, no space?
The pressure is 170psi
